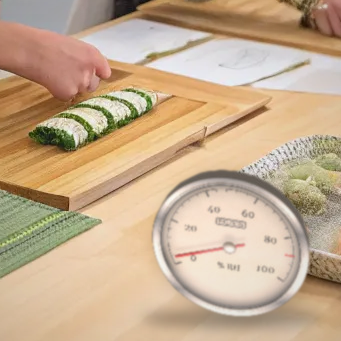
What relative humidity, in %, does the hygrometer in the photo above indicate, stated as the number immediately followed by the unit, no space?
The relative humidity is 4%
